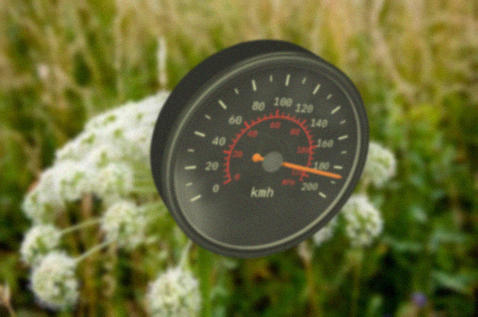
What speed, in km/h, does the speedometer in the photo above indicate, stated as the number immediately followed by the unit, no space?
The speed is 185km/h
